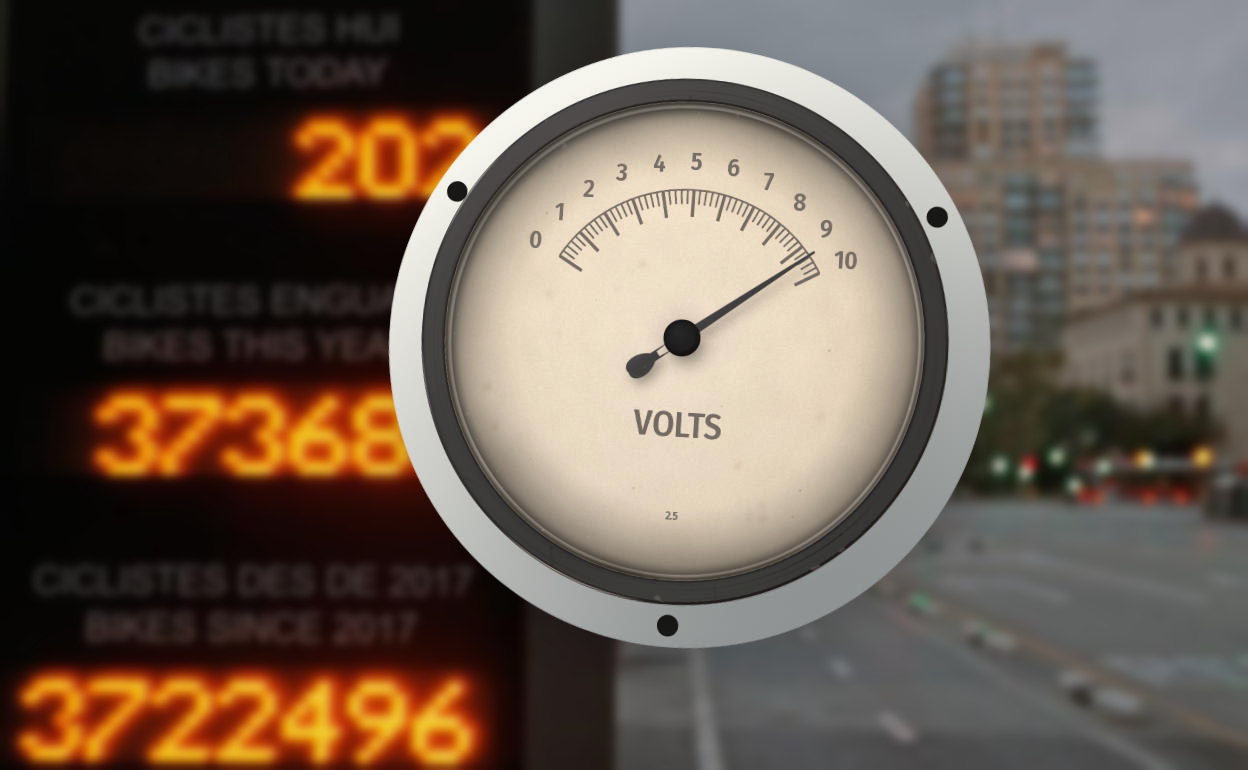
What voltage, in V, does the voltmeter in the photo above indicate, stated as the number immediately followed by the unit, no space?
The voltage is 9.4V
